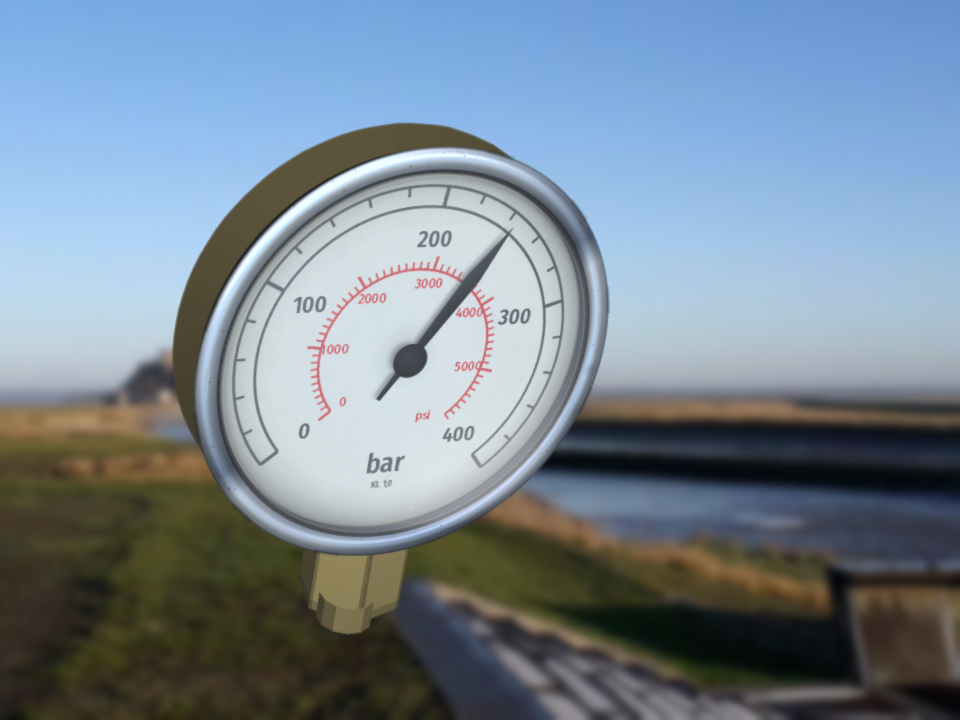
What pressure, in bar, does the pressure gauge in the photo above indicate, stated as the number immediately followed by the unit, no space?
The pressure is 240bar
